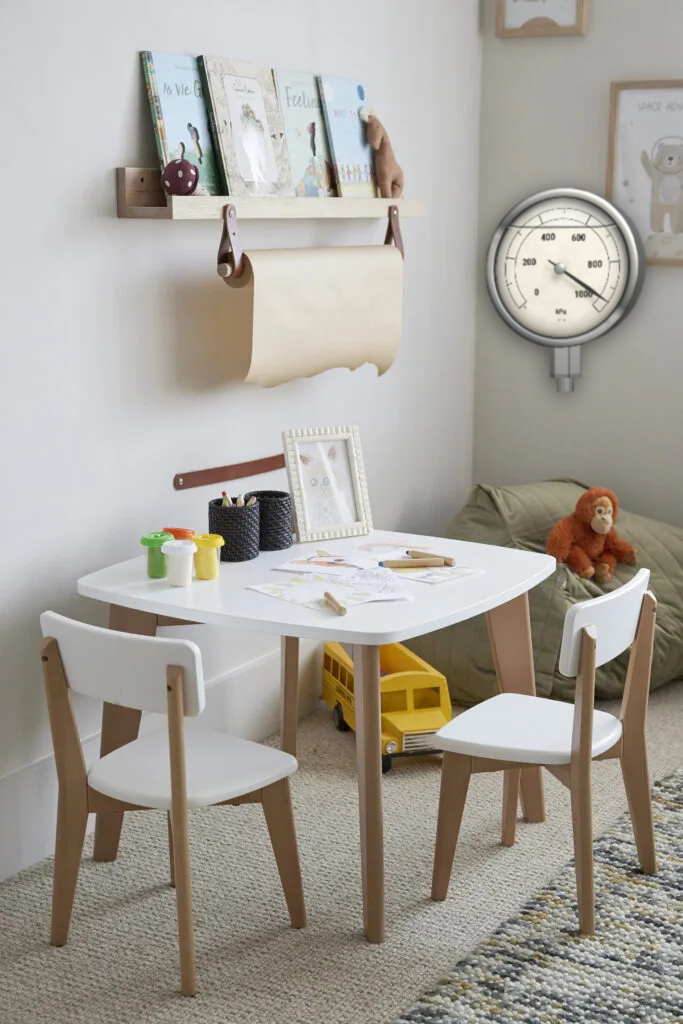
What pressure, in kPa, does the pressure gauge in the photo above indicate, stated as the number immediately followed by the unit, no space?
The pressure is 950kPa
